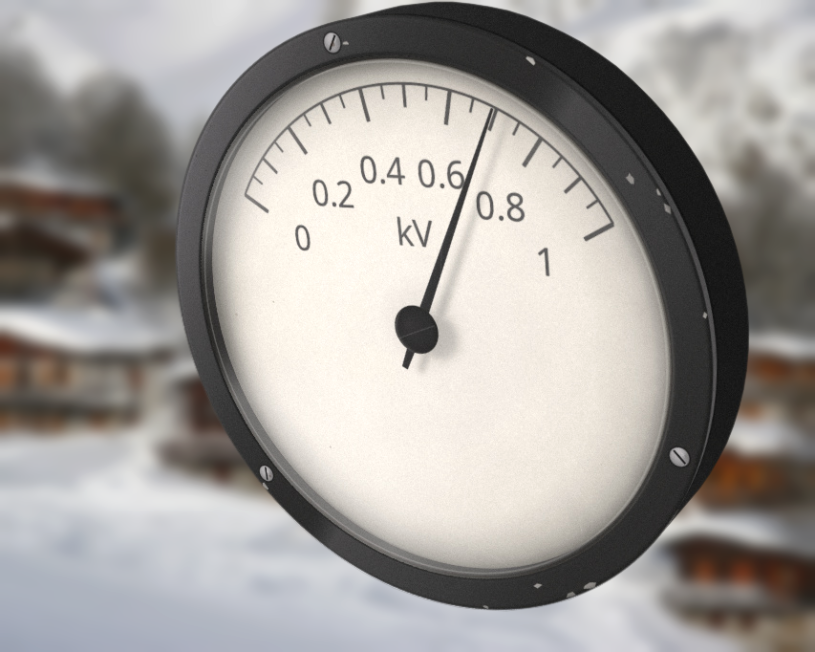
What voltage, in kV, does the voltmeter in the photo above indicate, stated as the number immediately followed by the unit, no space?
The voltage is 0.7kV
